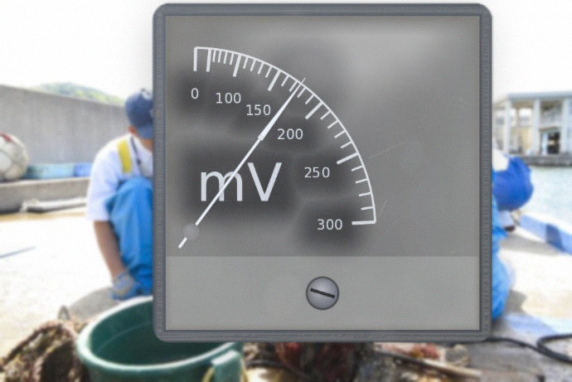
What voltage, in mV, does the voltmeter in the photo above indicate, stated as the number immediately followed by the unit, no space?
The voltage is 175mV
